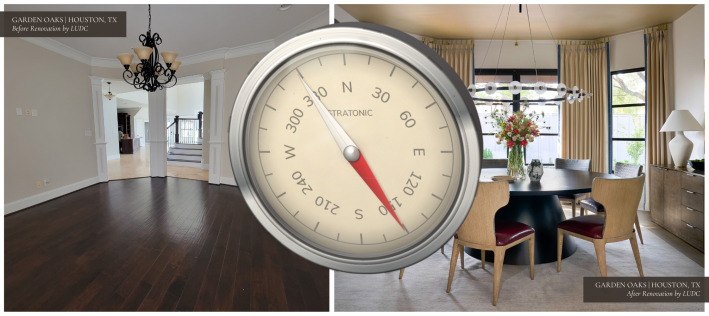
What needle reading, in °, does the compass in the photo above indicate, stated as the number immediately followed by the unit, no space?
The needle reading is 150°
